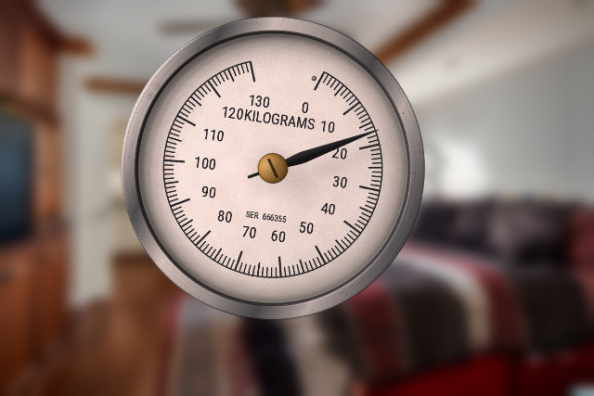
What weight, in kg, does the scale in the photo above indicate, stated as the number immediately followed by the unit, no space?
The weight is 17kg
